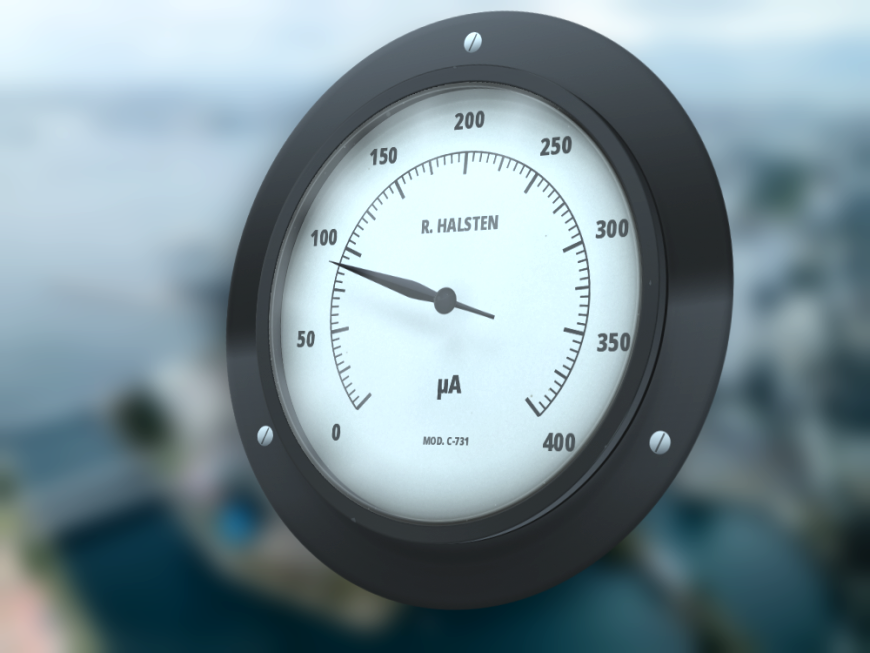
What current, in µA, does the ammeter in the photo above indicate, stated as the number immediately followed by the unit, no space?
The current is 90µA
